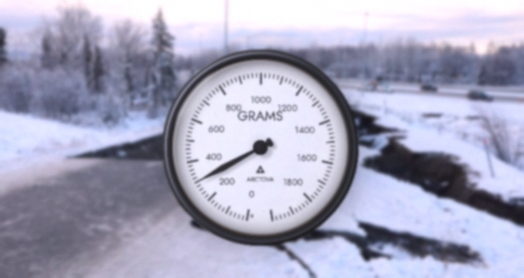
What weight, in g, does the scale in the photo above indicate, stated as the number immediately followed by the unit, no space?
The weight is 300g
